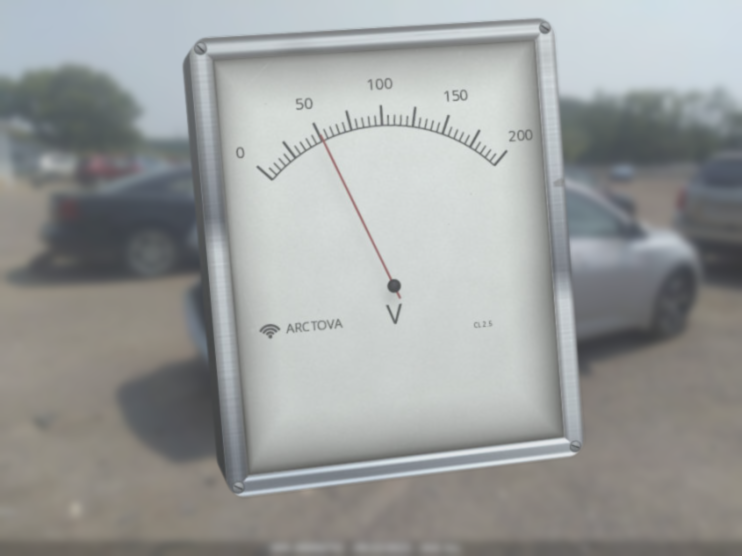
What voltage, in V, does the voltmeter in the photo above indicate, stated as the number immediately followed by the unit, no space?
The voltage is 50V
